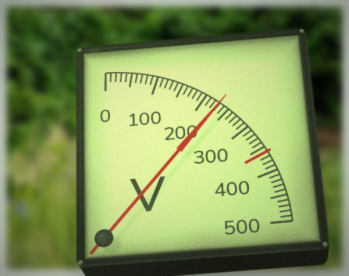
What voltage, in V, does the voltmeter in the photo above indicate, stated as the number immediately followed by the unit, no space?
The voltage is 230V
